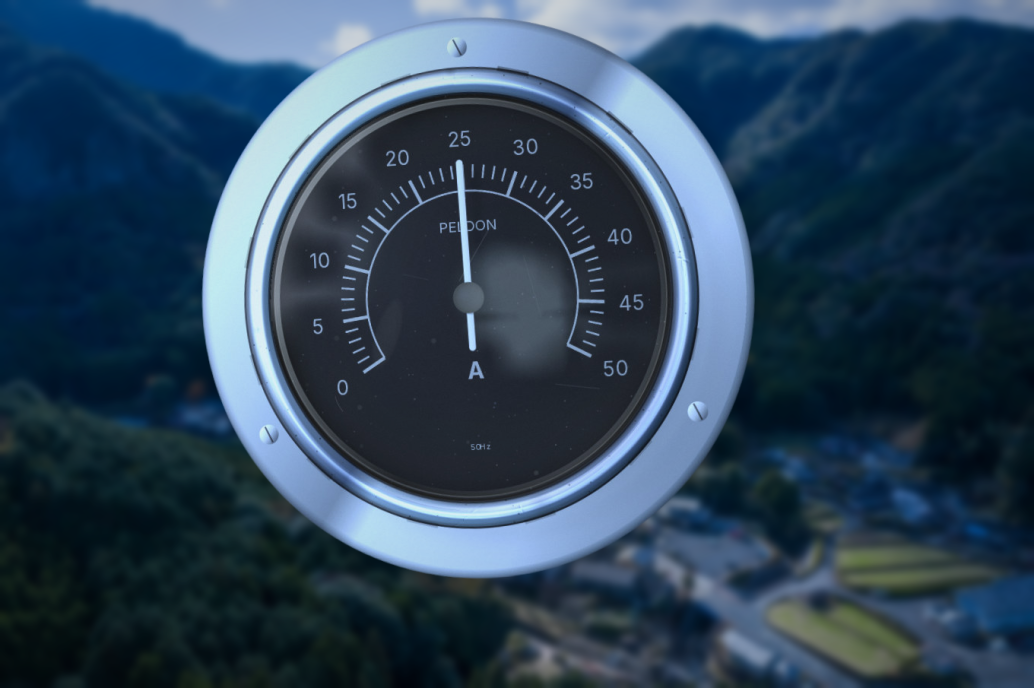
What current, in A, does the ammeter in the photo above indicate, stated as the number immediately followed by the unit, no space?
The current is 25A
